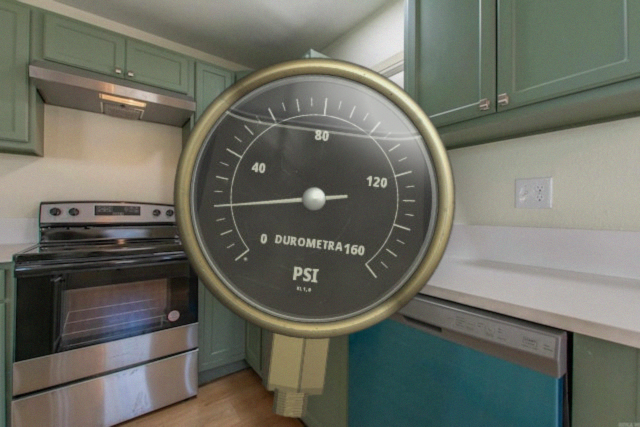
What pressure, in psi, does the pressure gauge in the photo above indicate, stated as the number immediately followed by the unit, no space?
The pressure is 20psi
